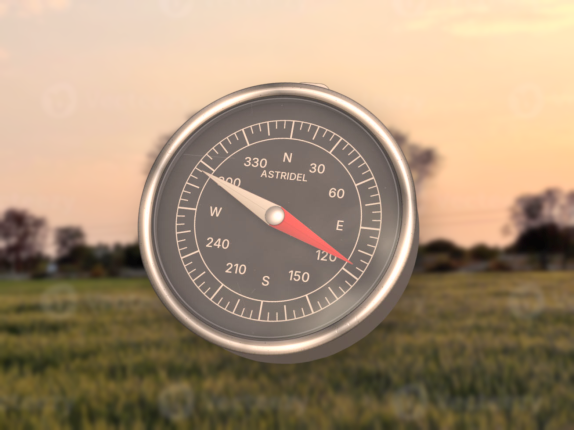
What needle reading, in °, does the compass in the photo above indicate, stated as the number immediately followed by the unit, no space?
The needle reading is 115°
